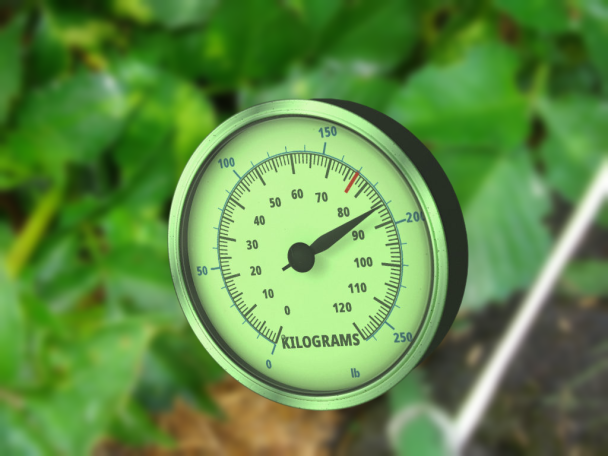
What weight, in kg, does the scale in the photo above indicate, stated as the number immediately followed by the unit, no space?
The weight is 86kg
